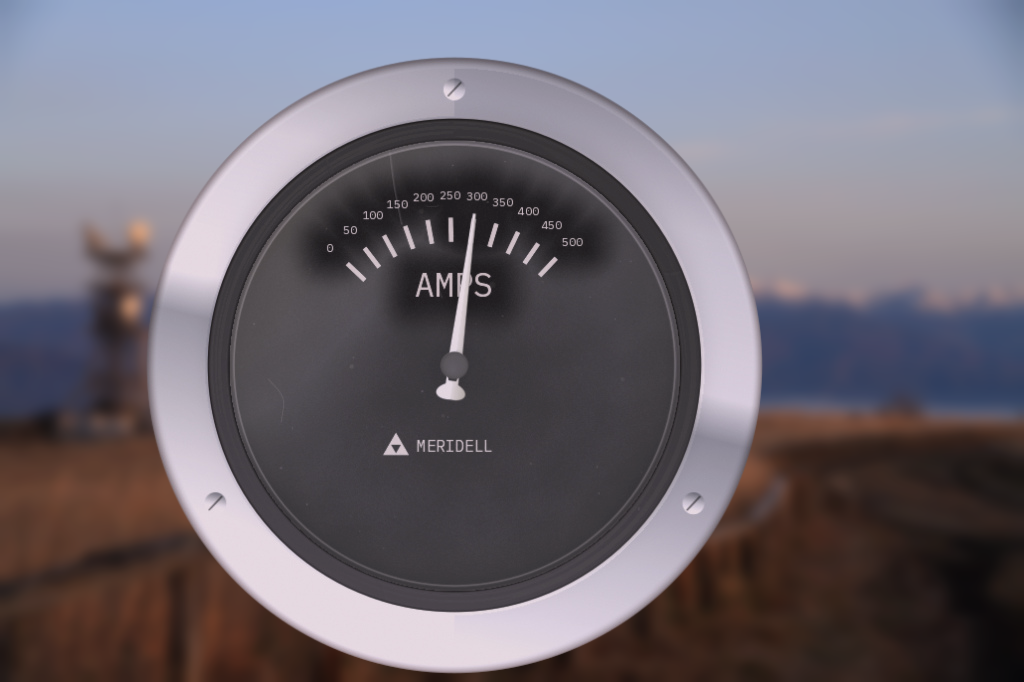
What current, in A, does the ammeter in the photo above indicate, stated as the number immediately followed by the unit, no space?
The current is 300A
